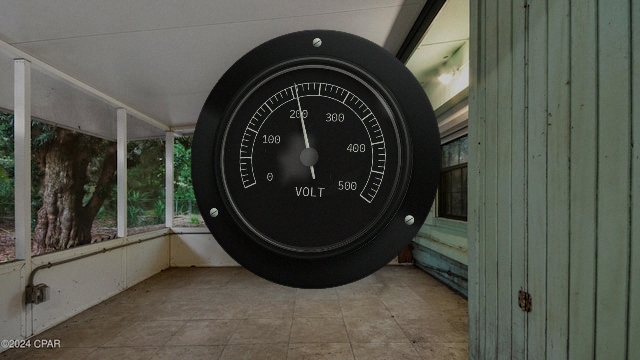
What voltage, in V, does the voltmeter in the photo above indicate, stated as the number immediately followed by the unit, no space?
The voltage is 210V
